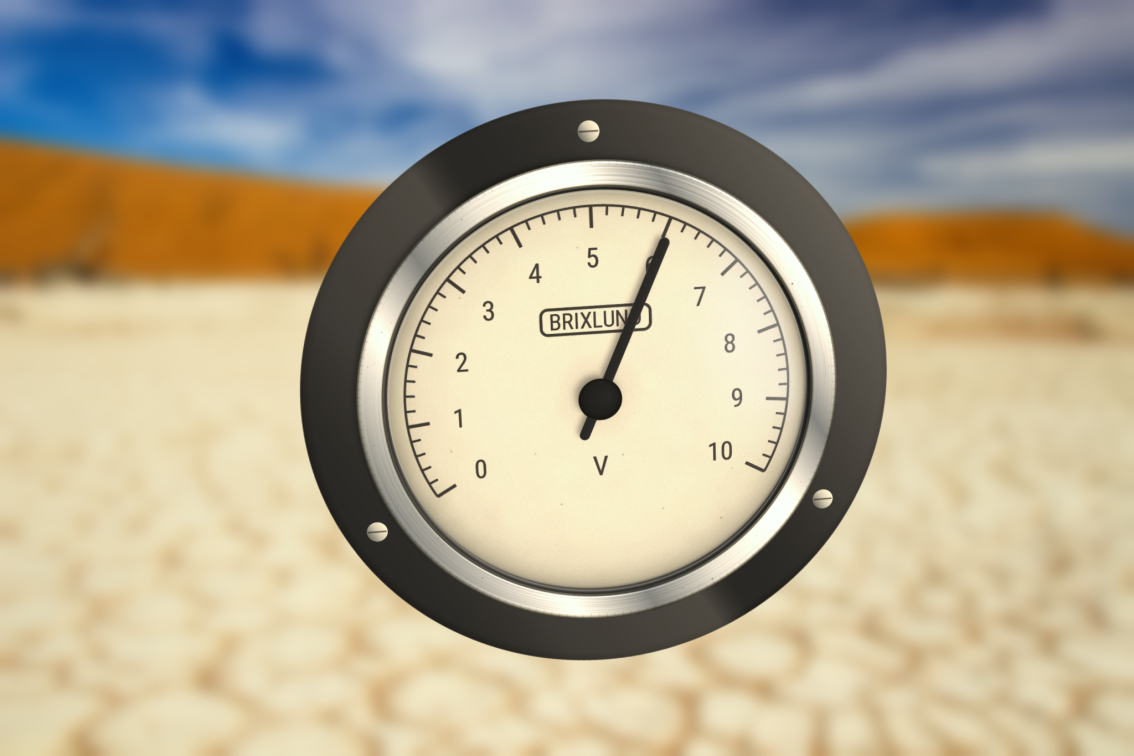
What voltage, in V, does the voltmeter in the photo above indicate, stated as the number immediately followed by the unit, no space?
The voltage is 6V
